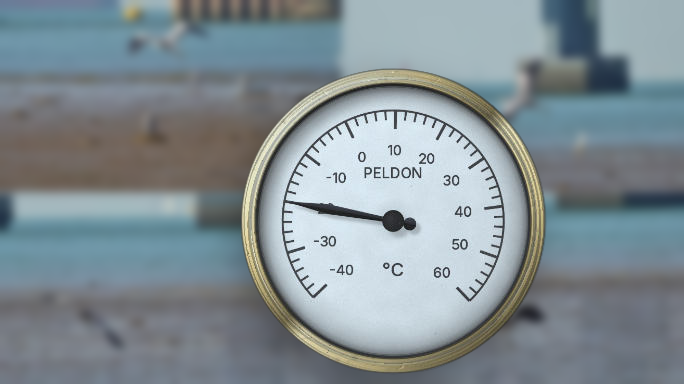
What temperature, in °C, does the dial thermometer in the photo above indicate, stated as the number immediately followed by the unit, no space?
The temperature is -20°C
